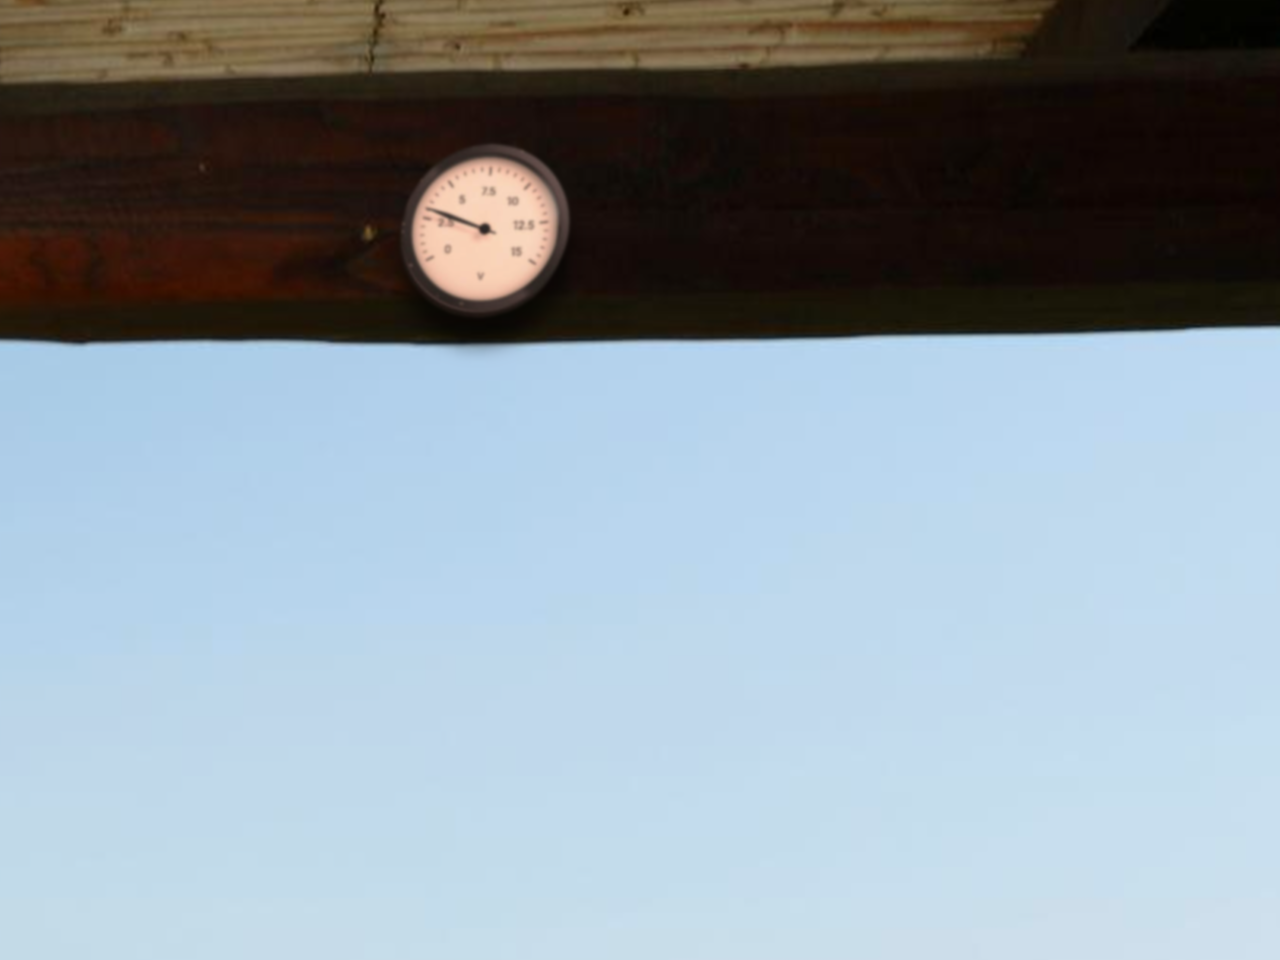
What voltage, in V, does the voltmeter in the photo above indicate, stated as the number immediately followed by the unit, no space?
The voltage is 3V
